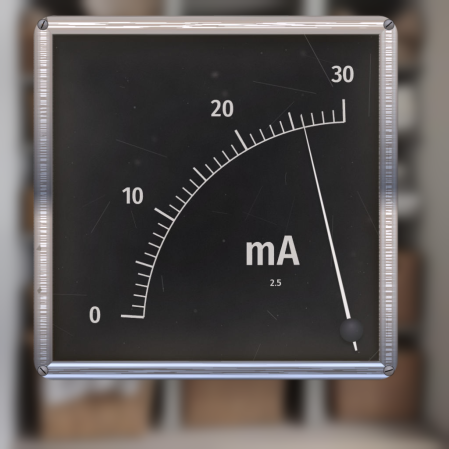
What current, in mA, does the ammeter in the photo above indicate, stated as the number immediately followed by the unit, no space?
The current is 26mA
